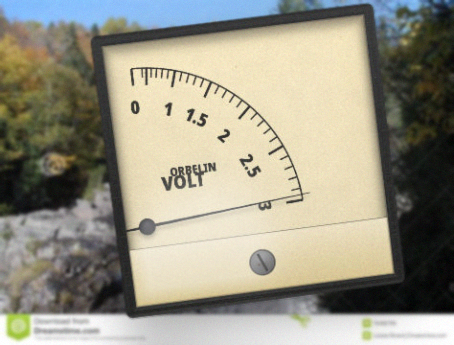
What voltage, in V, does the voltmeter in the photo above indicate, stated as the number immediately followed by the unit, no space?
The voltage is 2.95V
